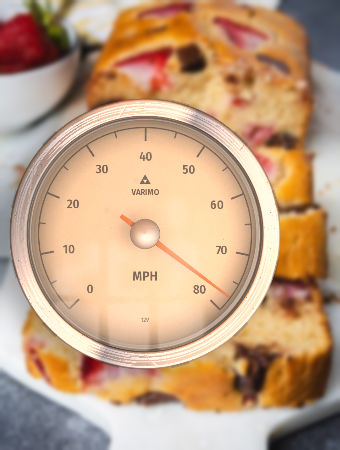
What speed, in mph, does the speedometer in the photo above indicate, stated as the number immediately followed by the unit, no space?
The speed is 77.5mph
